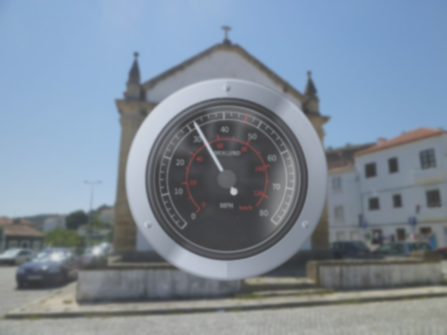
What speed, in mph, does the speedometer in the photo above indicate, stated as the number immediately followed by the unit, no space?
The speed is 32mph
